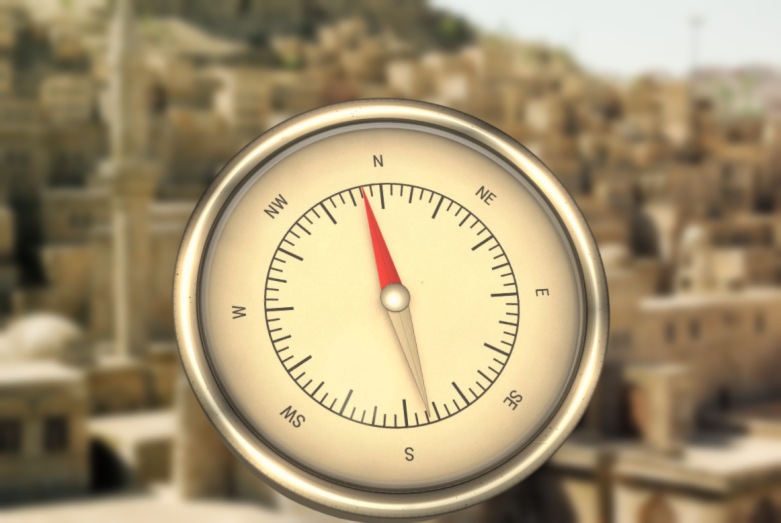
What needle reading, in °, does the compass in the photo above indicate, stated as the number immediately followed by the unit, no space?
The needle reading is 350°
